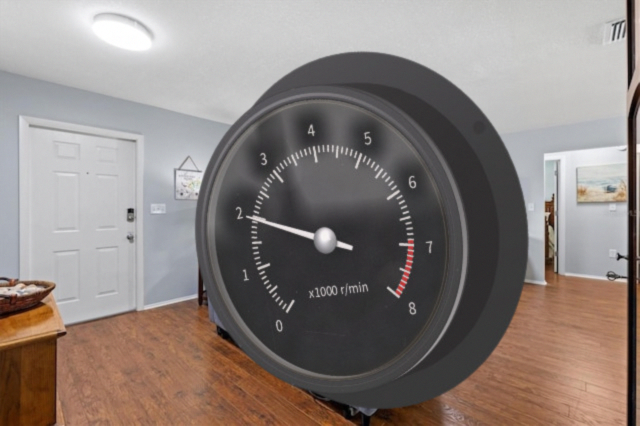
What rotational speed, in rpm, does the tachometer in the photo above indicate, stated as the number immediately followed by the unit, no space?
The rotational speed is 2000rpm
